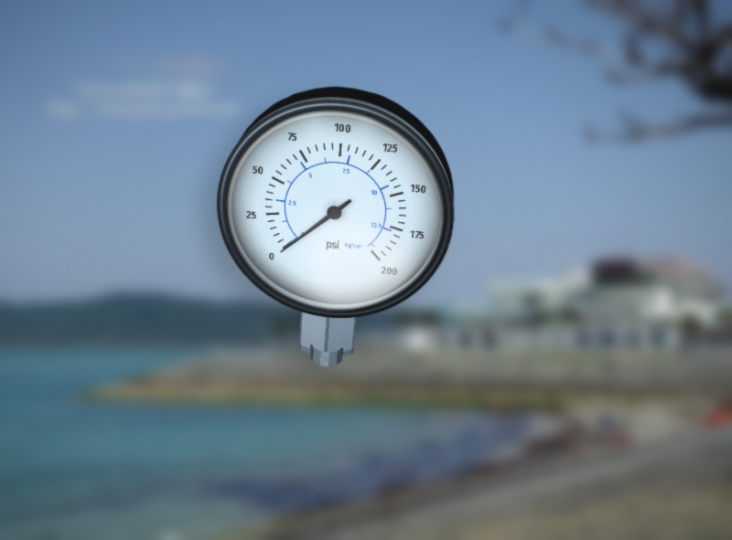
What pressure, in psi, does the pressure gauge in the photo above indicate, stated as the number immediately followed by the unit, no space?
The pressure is 0psi
